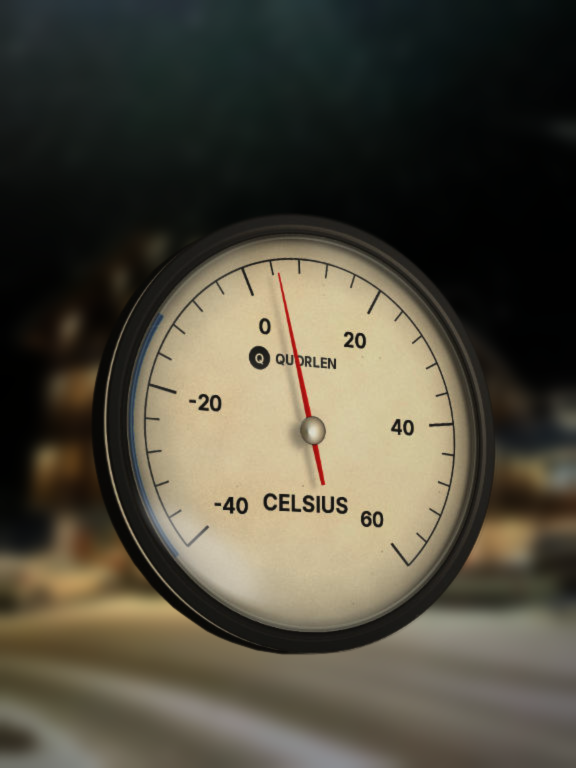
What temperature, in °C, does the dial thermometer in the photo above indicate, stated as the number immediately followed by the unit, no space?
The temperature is 4°C
